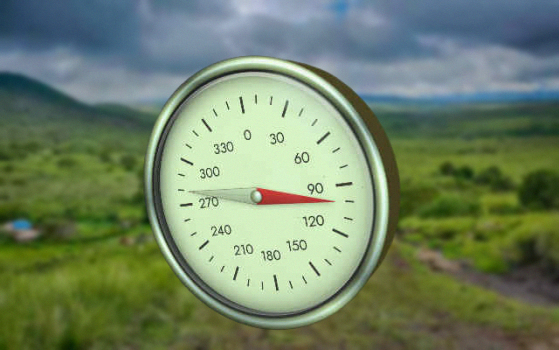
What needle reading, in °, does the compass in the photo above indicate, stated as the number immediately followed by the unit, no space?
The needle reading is 100°
